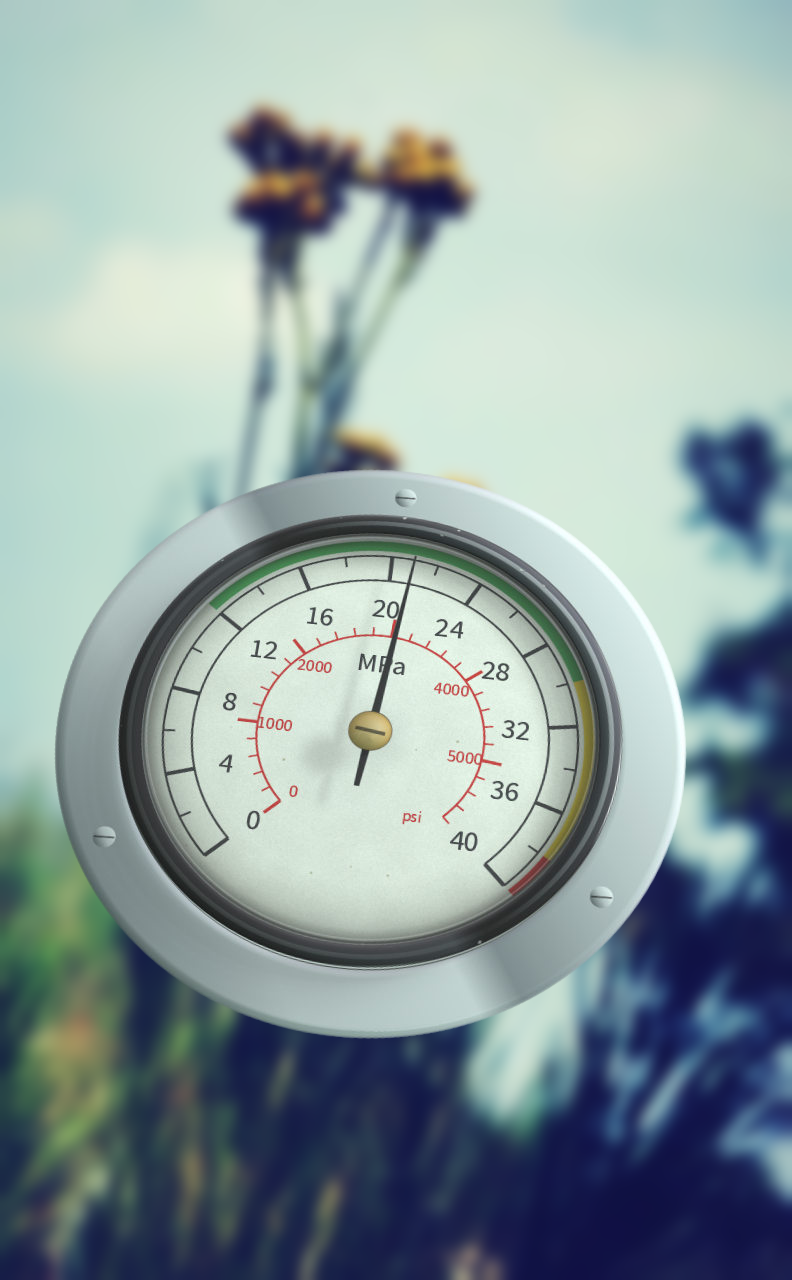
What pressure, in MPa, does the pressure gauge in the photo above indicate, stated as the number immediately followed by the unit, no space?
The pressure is 21MPa
